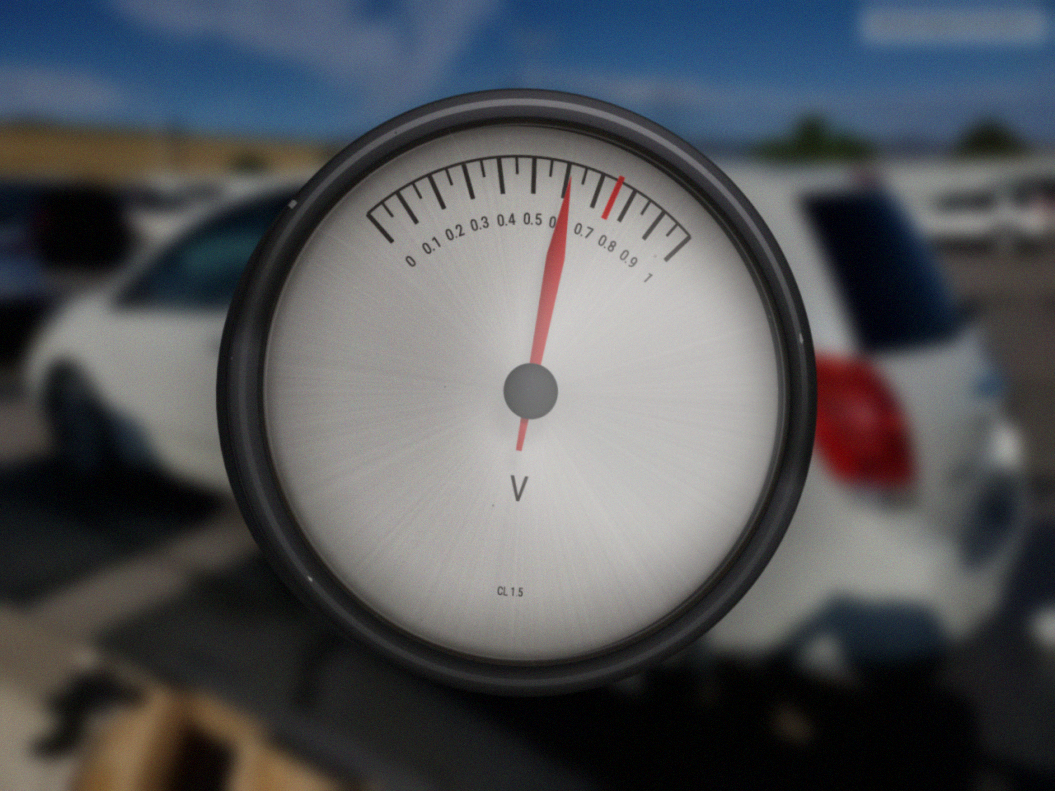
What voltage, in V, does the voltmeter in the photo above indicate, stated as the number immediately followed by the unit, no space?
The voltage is 0.6V
